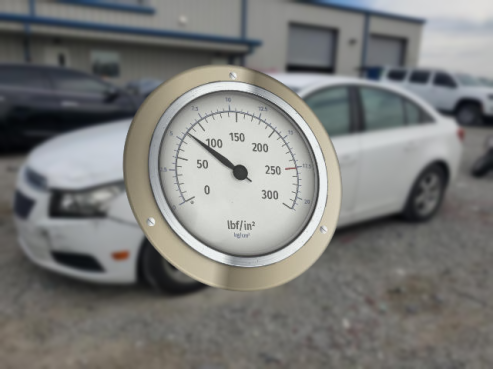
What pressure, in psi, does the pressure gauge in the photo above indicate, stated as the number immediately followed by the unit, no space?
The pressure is 80psi
